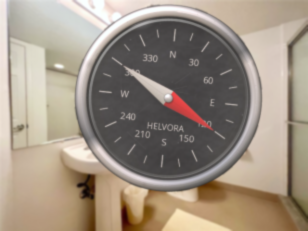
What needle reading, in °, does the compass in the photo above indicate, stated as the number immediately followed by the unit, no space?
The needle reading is 120°
